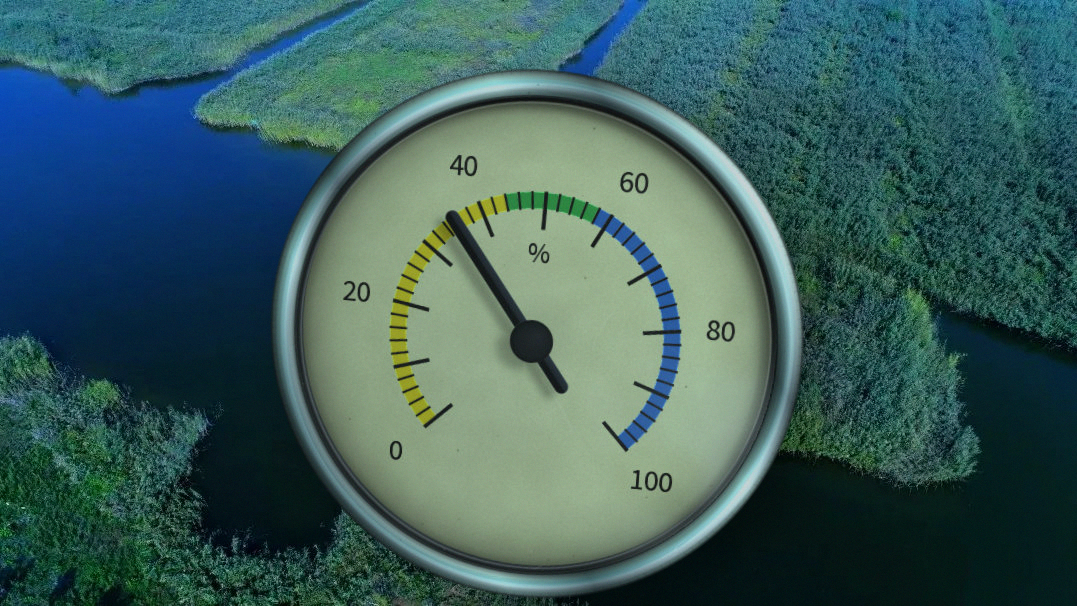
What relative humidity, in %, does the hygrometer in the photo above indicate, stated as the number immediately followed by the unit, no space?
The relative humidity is 36%
